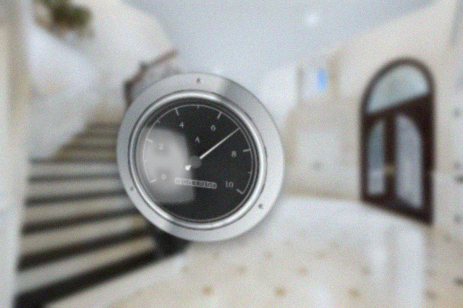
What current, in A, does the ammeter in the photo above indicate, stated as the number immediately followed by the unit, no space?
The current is 7A
